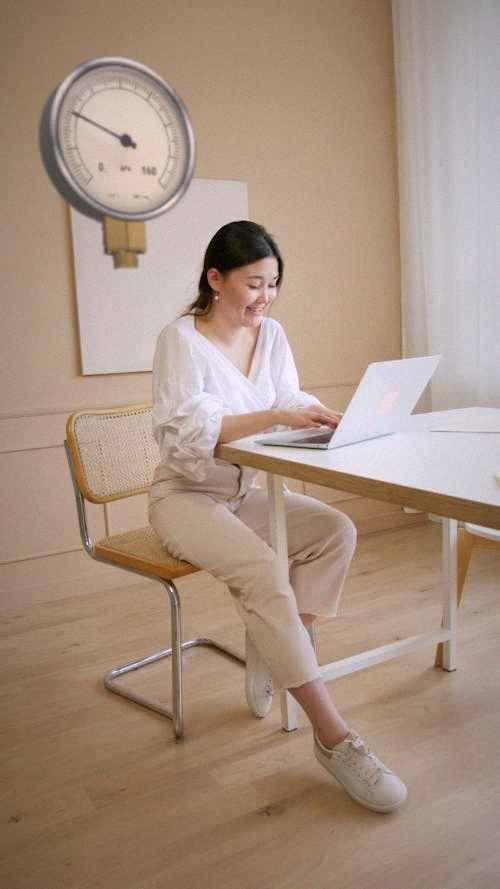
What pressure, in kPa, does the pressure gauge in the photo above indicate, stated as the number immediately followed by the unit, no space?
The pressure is 40kPa
